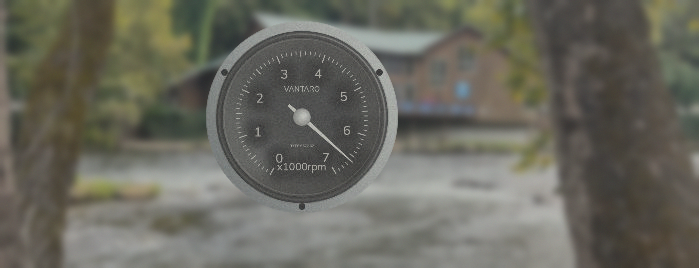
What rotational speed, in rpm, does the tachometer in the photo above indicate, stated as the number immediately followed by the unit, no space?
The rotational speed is 6600rpm
